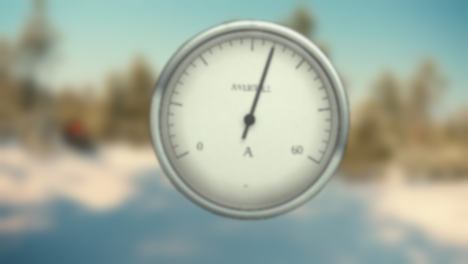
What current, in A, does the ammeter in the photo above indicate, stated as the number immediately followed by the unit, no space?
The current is 34A
